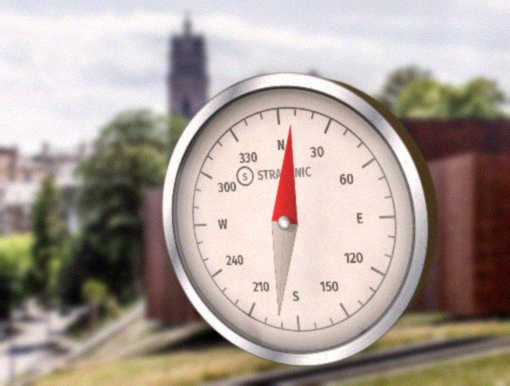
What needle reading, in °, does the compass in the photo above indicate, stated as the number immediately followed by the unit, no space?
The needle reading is 10°
